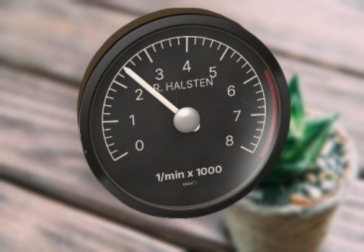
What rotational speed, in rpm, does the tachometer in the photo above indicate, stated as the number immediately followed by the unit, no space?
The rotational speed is 2400rpm
